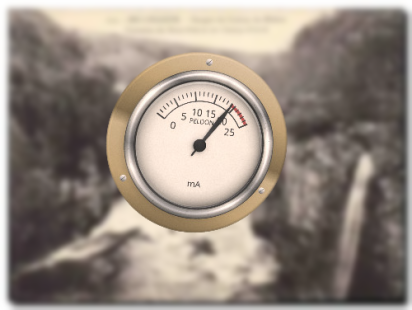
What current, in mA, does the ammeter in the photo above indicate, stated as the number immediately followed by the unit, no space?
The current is 19mA
